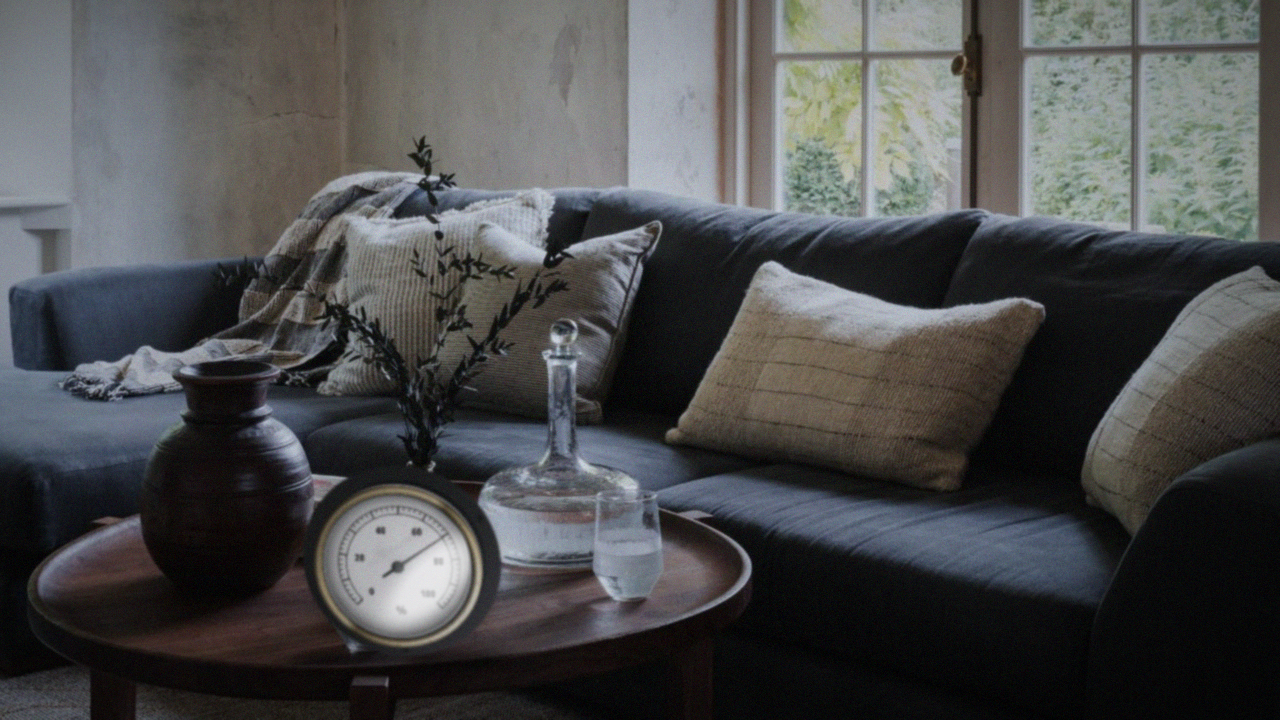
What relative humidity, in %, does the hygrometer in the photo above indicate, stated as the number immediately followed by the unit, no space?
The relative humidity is 70%
